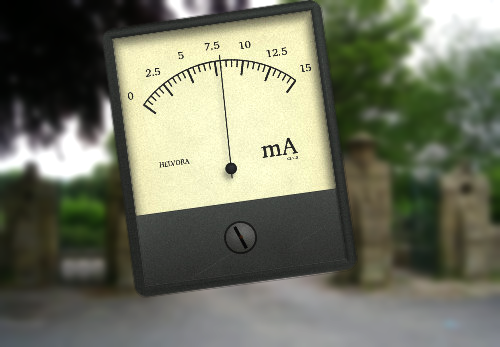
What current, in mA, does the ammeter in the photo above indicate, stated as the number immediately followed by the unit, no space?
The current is 8mA
